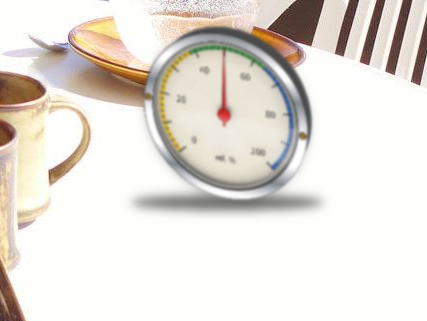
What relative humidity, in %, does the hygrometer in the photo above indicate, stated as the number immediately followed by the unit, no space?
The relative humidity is 50%
